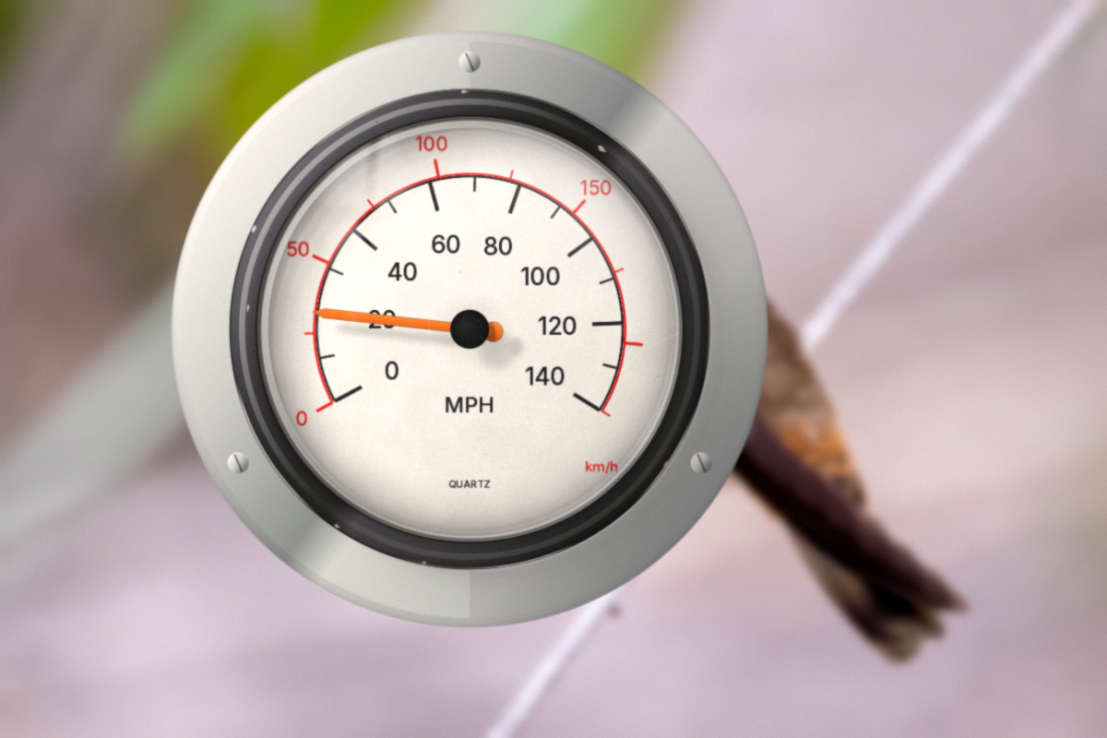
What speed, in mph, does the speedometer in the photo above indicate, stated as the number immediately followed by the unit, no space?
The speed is 20mph
